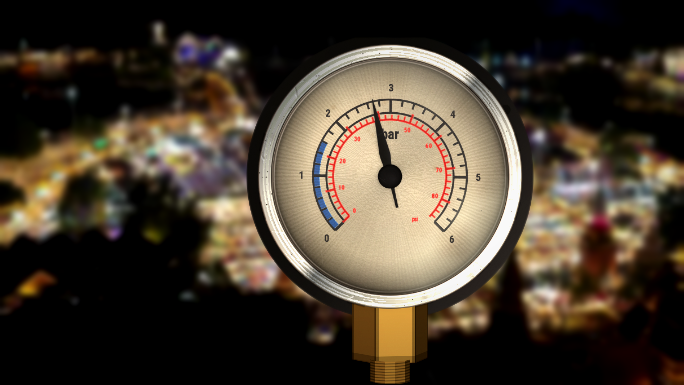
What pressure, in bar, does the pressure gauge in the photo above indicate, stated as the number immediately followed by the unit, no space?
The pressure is 2.7bar
